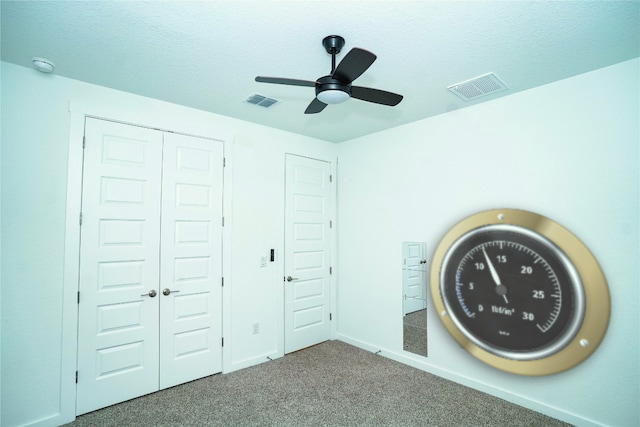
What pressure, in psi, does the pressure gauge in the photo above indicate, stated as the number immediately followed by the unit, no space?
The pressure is 12.5psi
